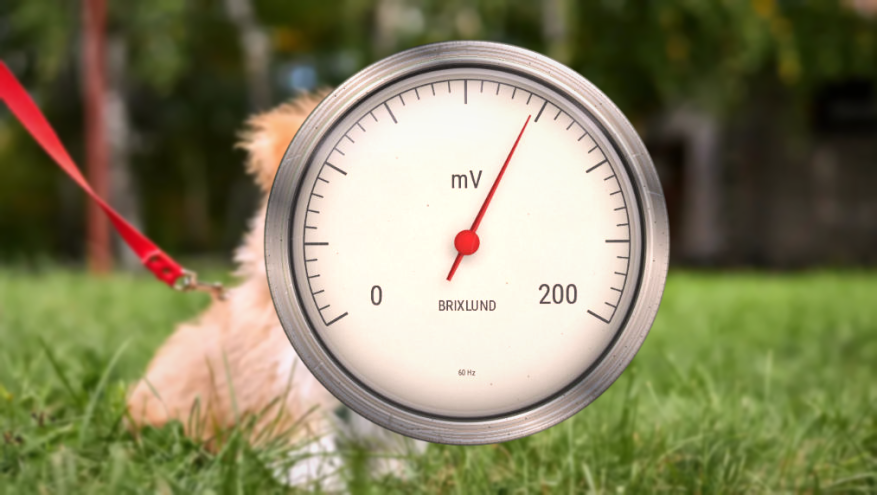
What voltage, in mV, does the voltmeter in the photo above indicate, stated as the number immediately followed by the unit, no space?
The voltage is 122.5mV
